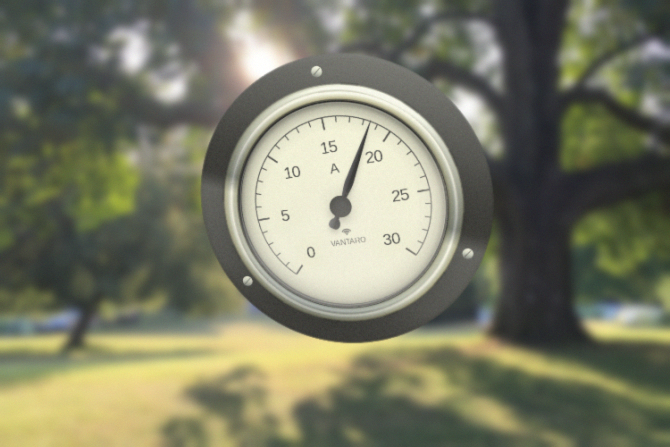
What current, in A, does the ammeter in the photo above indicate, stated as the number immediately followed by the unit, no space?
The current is 18.5A
